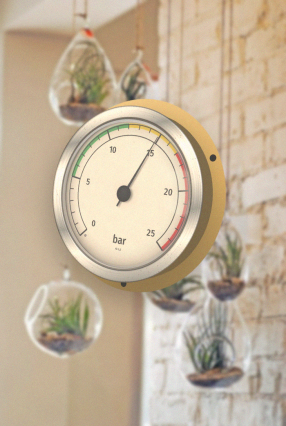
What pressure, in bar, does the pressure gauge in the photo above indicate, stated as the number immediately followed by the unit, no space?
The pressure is 15bar
